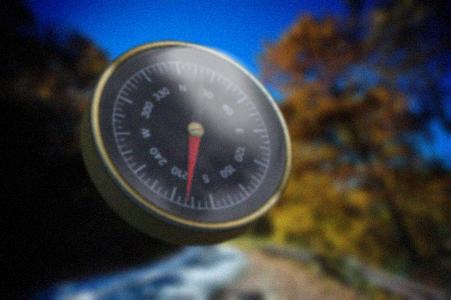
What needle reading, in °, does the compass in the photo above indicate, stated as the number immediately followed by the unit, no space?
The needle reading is 200°
